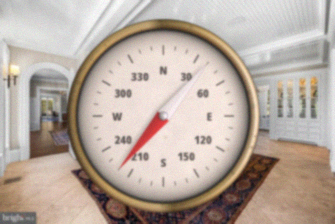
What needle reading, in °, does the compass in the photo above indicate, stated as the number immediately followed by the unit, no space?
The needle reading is 220°
